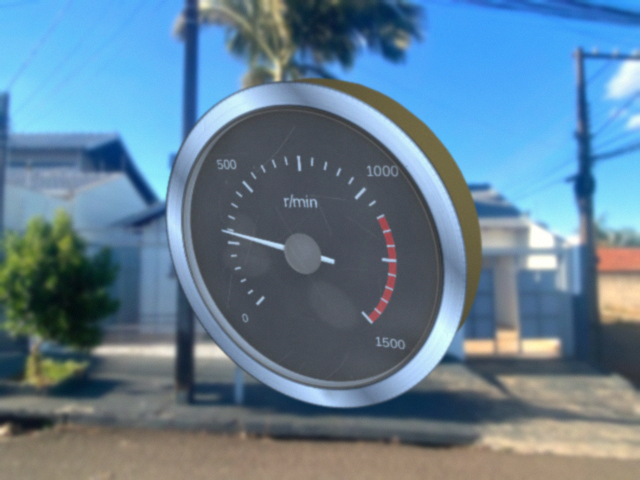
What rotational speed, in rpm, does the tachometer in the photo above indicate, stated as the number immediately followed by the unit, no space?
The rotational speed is 300rpm
